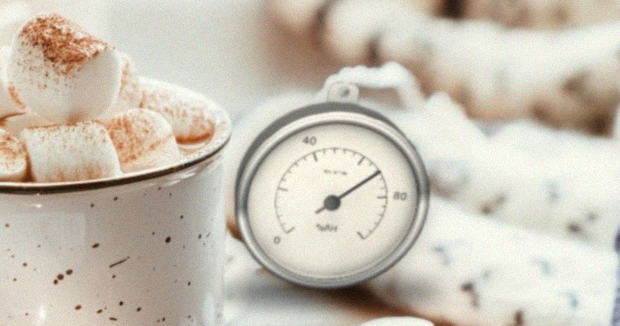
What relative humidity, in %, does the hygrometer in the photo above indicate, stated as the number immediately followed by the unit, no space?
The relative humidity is 68%
